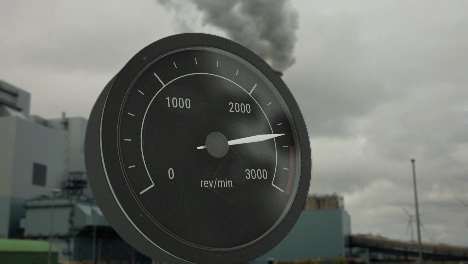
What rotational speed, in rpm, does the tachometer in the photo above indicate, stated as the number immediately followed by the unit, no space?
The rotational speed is 2500rpm
